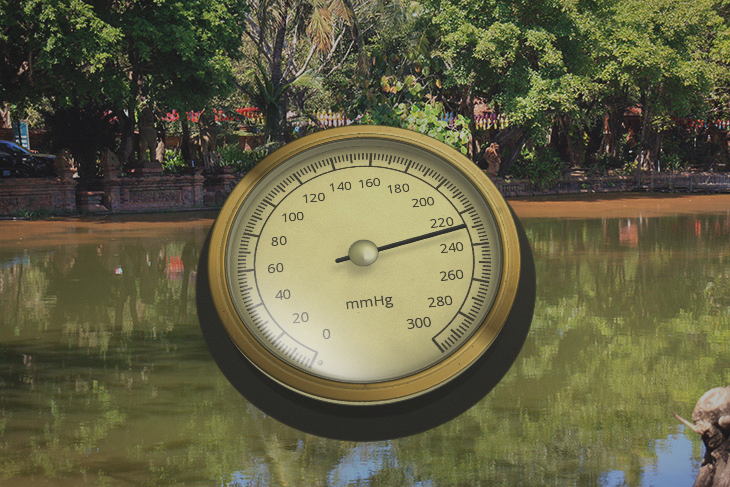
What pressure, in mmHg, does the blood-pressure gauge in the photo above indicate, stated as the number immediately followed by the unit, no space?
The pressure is 230mmHg
